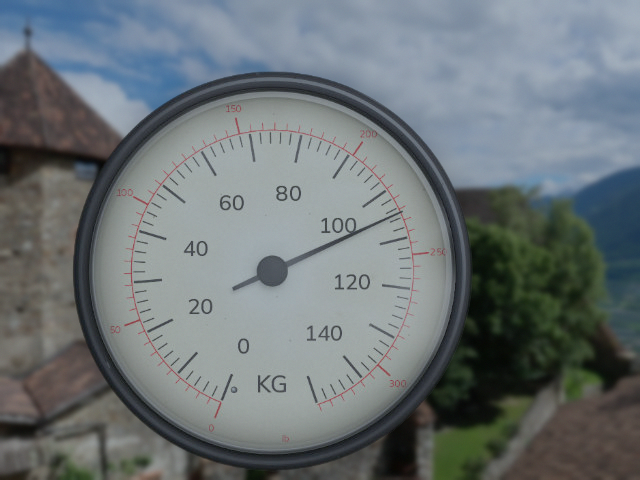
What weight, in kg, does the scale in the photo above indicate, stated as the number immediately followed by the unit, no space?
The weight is 105kg
